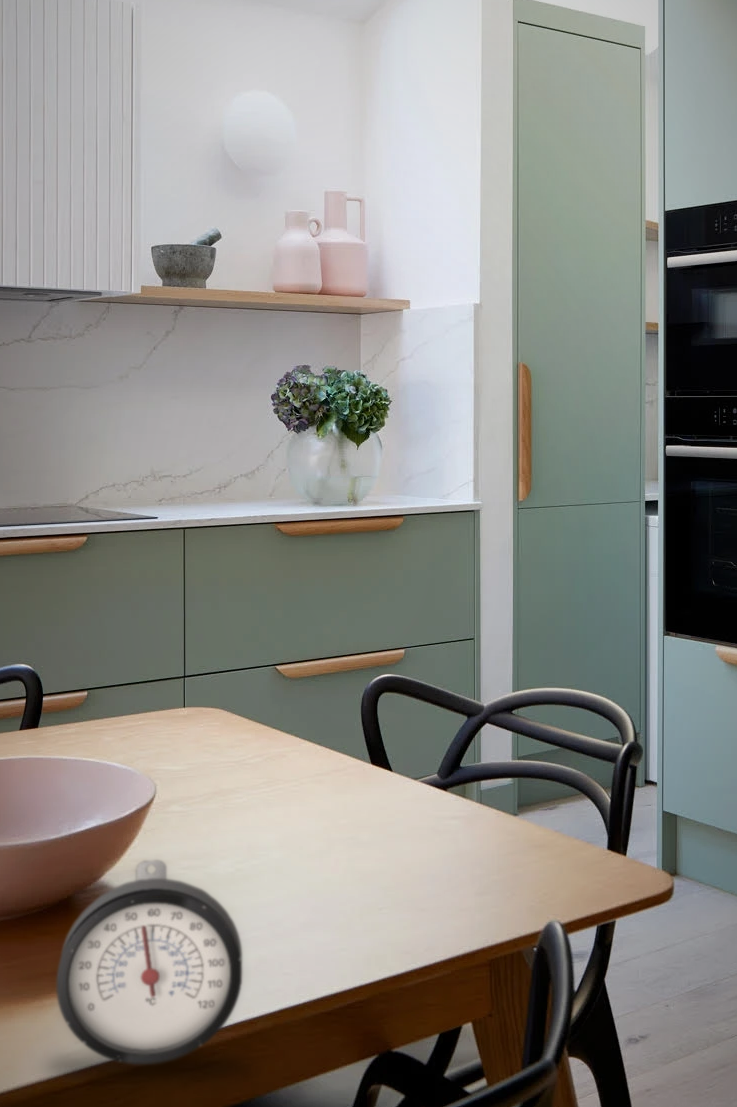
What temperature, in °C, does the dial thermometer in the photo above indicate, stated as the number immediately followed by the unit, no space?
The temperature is 55°C
